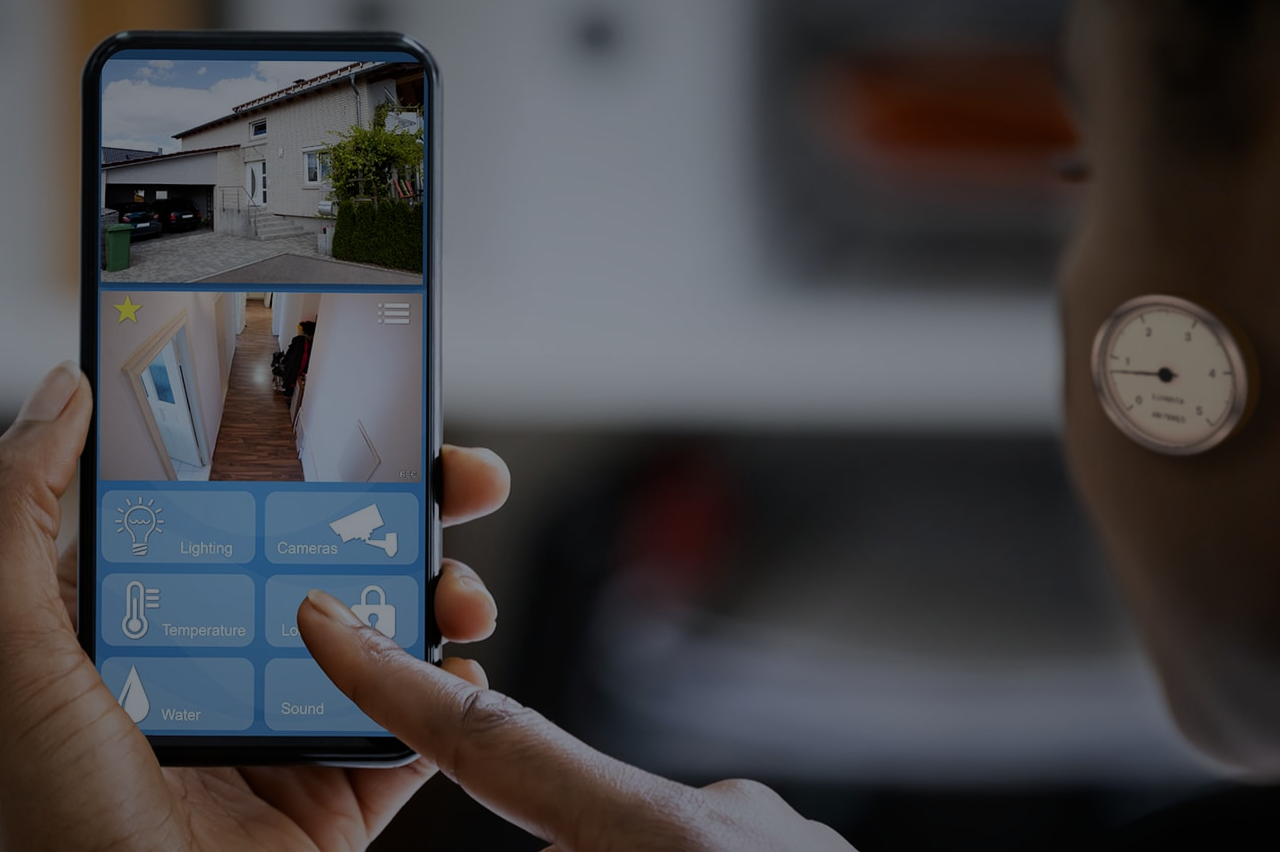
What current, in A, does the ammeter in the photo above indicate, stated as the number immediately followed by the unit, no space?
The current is 0.75A
